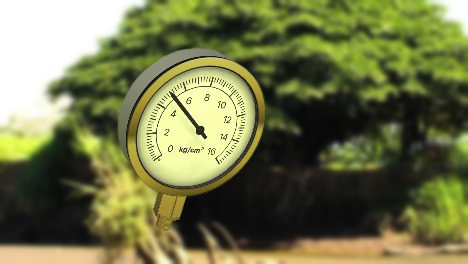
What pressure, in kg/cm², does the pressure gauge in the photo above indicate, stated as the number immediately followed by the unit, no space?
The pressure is 5kg/cm²
